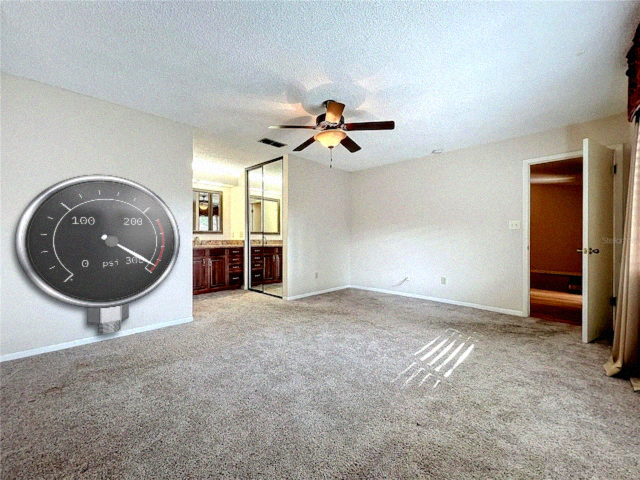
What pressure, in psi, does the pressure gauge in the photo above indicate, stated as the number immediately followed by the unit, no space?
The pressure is 290psi
